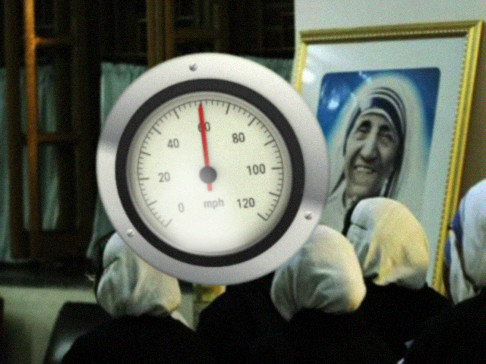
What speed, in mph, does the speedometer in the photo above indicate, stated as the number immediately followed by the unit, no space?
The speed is 60mph
